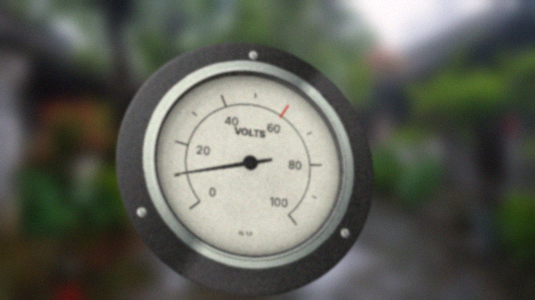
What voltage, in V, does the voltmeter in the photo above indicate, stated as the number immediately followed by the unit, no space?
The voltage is 10V
